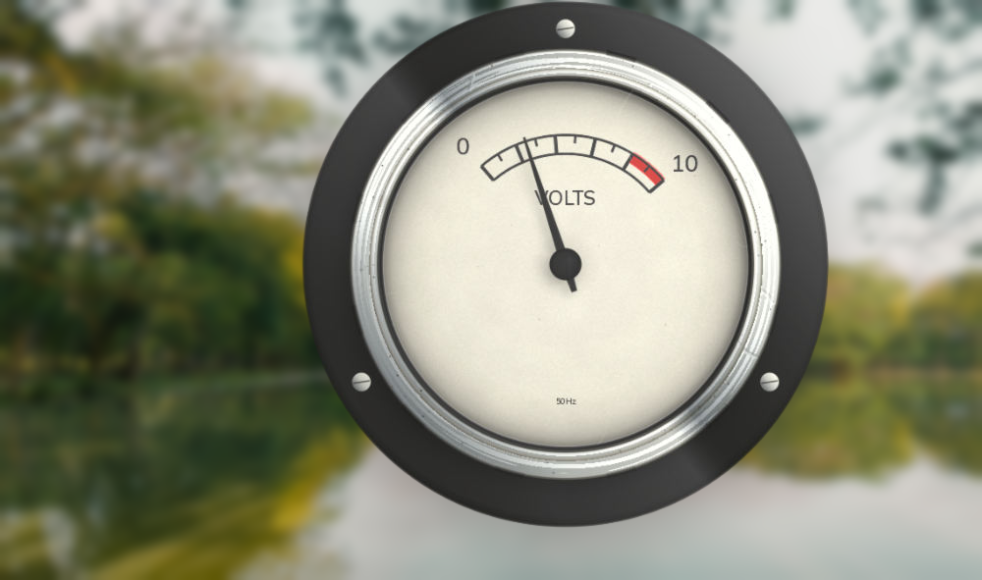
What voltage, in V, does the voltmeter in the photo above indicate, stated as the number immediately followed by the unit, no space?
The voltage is 2.5V
